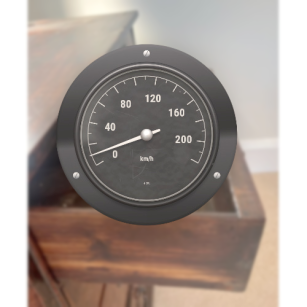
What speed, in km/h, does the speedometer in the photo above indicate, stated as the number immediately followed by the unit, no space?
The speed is 10km/h
